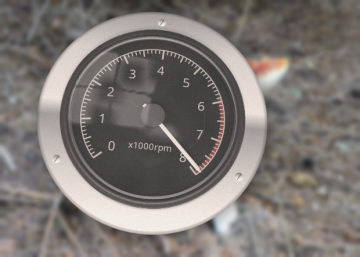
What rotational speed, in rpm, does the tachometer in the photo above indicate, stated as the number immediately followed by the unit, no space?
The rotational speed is 7900rpm
